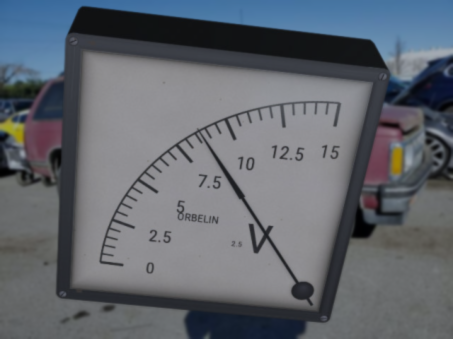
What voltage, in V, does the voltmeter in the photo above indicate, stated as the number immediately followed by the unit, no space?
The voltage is 8.75V
